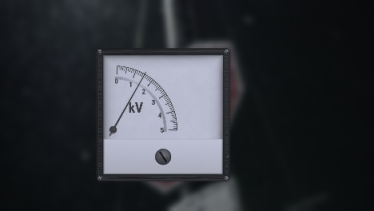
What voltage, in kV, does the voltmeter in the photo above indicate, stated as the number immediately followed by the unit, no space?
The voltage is 1.5kV
